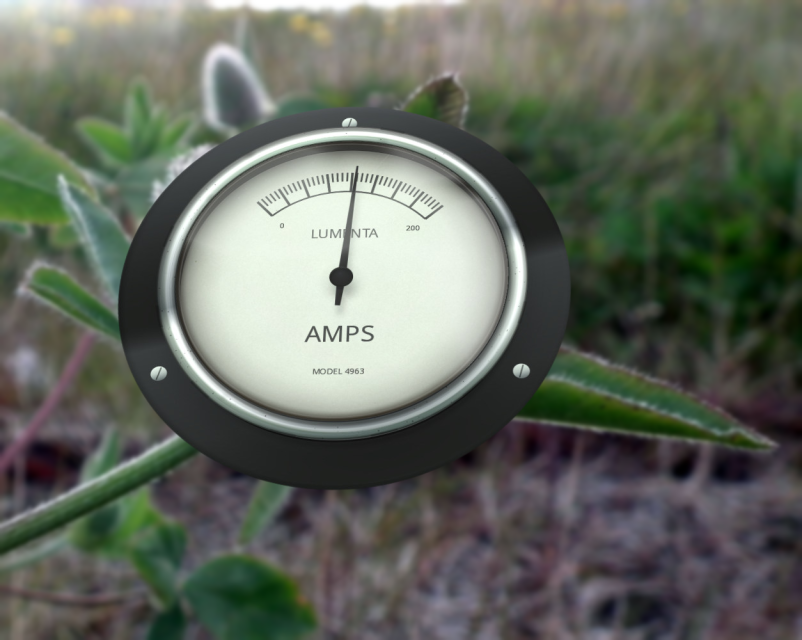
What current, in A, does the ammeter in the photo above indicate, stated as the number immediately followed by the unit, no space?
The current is 105A
